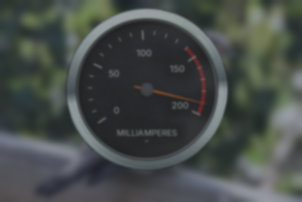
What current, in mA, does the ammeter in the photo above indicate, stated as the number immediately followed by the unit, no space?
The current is 190mA
